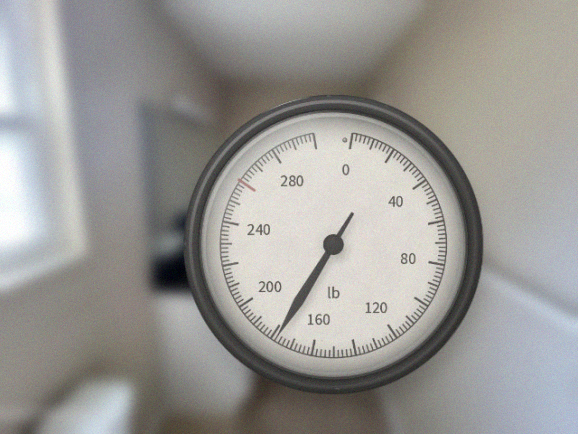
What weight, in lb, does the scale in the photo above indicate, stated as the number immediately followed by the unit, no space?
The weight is 178lb
